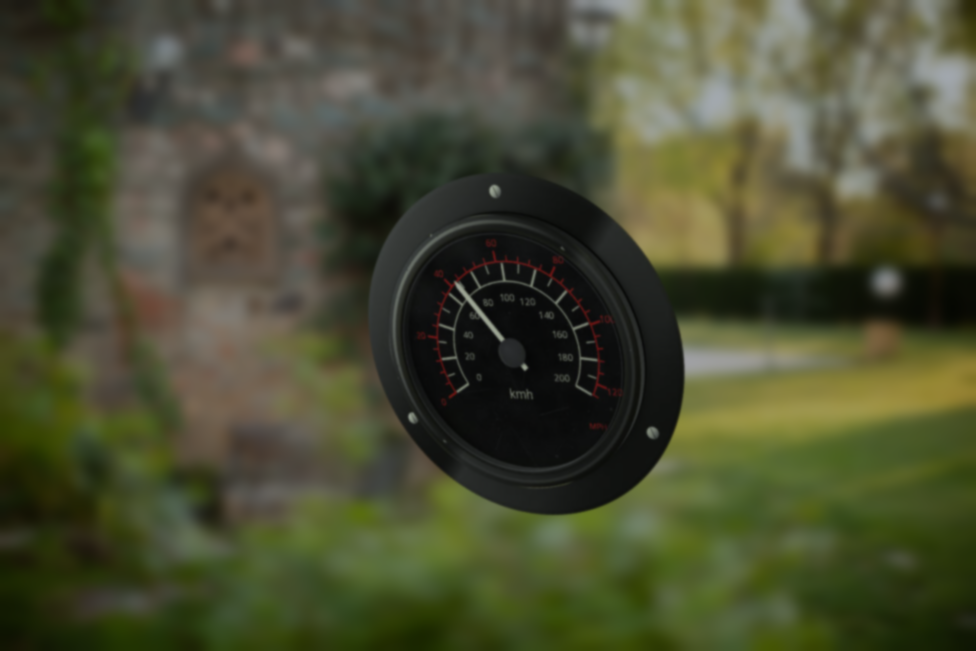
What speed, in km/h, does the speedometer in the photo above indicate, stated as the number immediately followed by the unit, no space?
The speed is 70km/h
